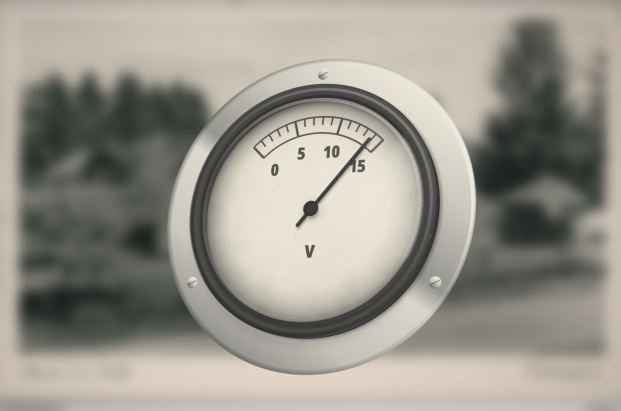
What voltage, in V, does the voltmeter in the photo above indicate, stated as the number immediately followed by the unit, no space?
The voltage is 14V
